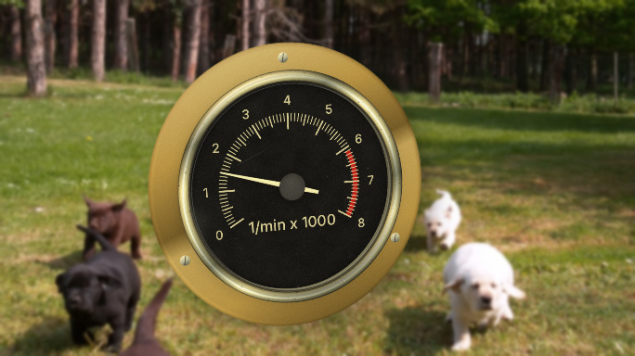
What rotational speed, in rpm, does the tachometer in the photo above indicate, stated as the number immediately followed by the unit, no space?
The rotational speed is 1500rpm
